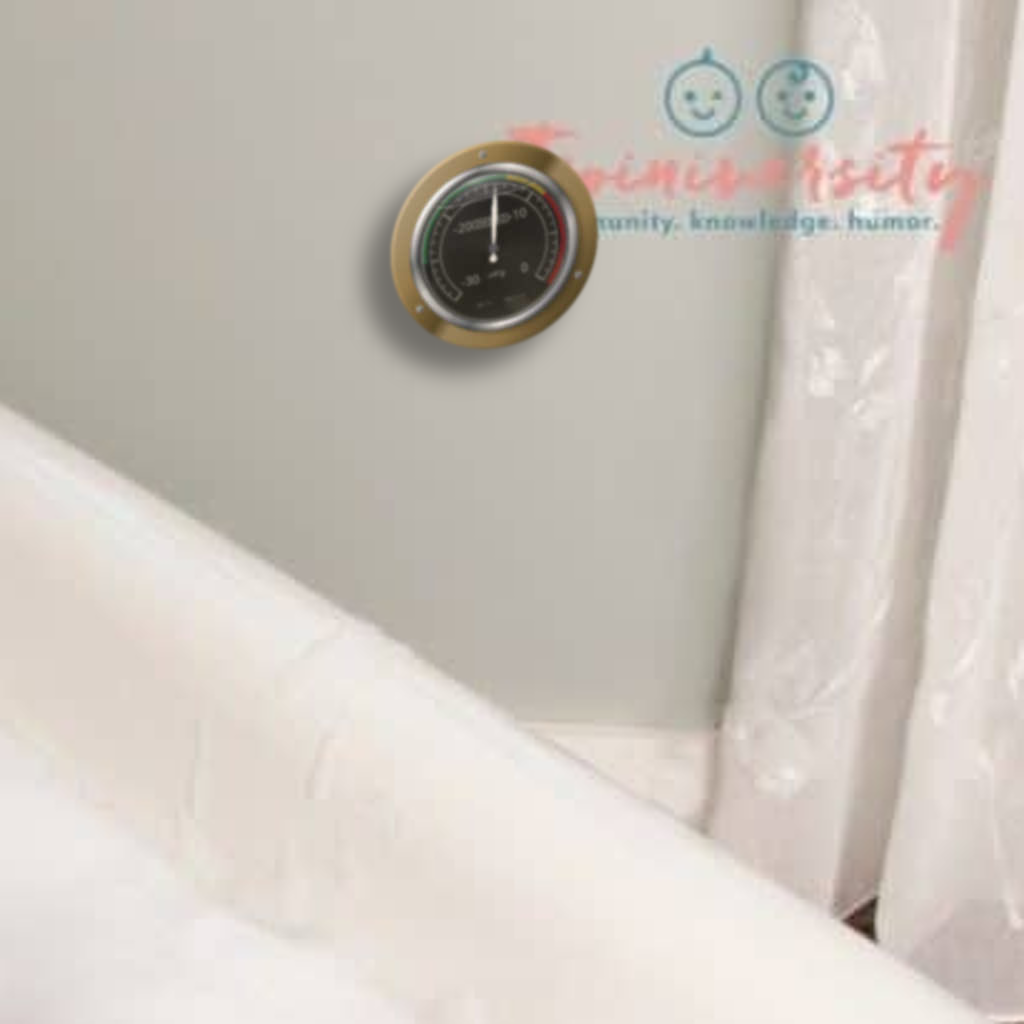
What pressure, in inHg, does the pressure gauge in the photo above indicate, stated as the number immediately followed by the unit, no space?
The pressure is -14inHg
